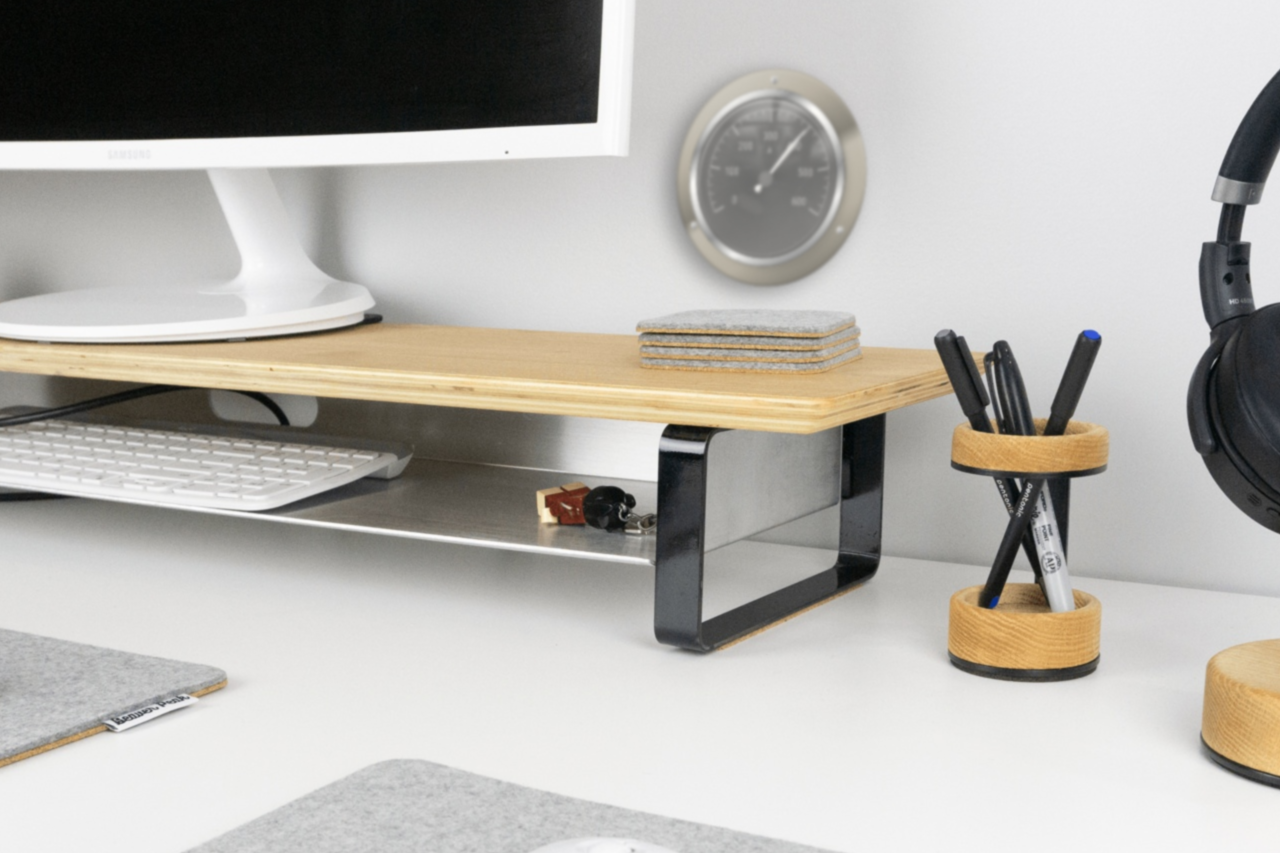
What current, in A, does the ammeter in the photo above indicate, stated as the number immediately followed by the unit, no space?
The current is 400A
